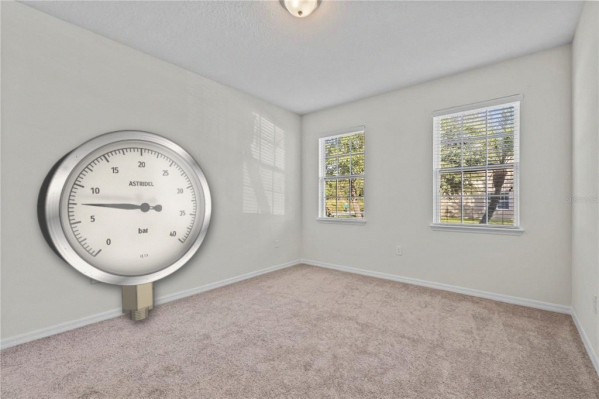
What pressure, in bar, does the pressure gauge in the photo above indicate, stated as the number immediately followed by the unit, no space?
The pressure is 7.5bar
